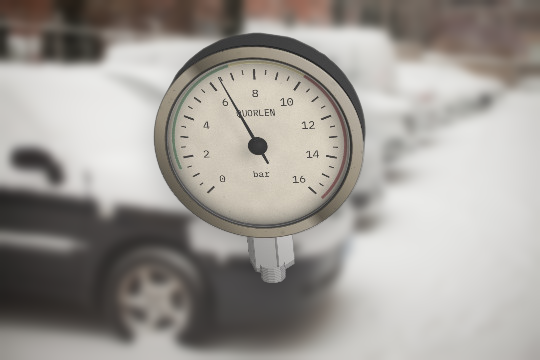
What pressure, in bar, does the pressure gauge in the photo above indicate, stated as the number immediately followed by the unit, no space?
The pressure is 6.5bar
